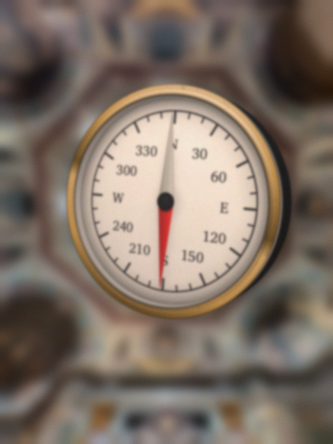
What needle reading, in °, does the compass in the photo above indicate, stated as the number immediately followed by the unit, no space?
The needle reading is 180°
